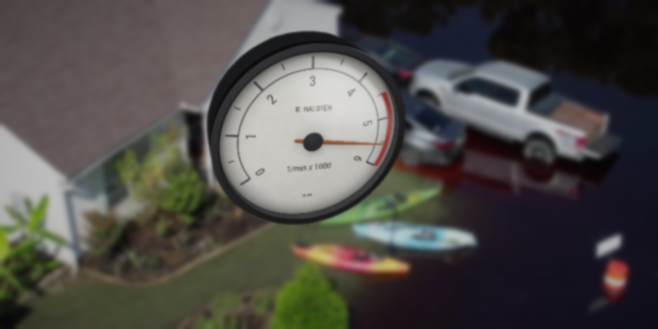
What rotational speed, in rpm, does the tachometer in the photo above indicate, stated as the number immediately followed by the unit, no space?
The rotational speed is 5500rpm
